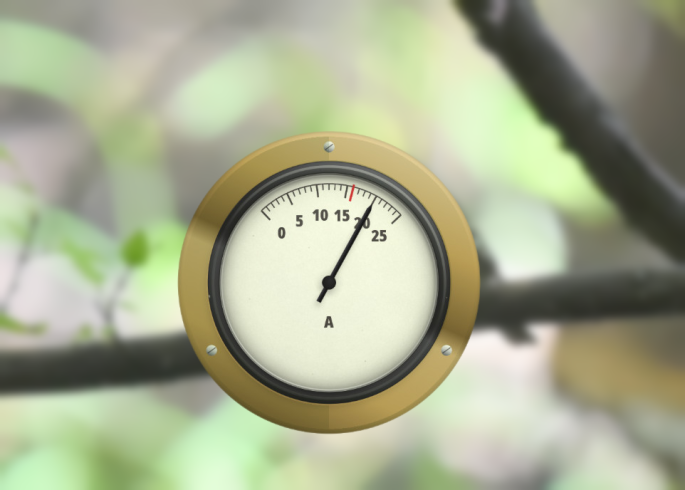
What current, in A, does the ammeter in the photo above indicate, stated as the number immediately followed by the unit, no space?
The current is 20A
